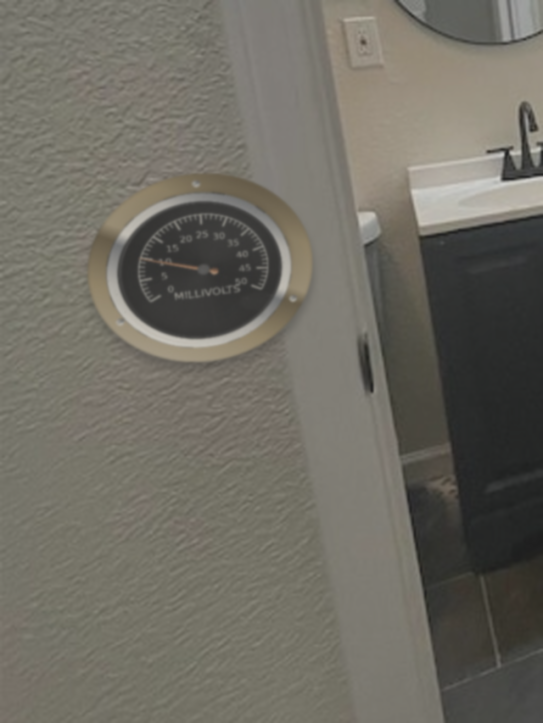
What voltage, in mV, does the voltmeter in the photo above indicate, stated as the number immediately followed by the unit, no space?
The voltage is 10mV
